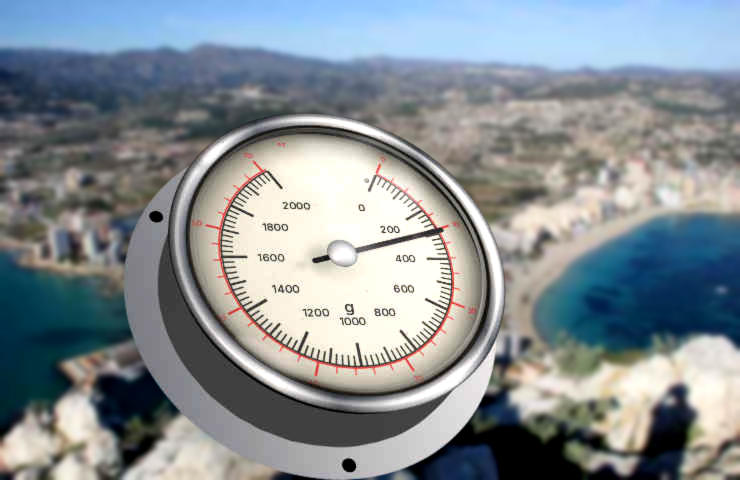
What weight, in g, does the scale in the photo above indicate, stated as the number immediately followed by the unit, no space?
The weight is 300g
